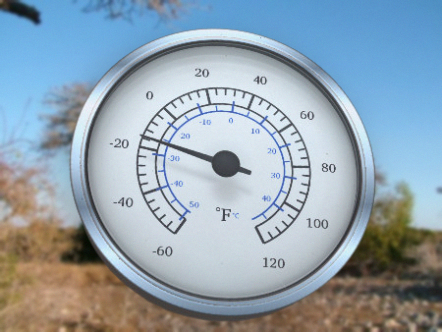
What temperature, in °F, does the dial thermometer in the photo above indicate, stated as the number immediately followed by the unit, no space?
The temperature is -16°F
